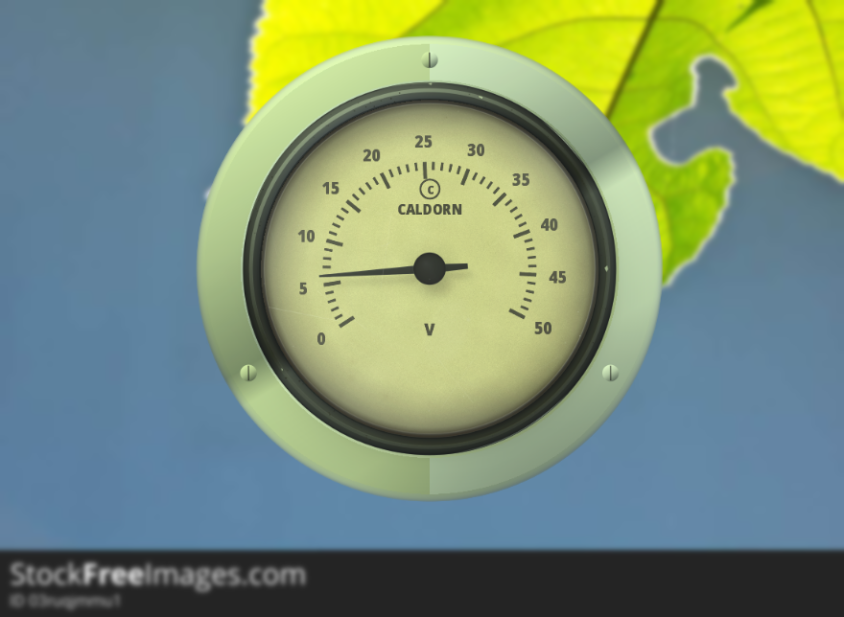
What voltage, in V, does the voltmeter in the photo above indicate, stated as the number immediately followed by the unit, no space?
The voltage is 6V
